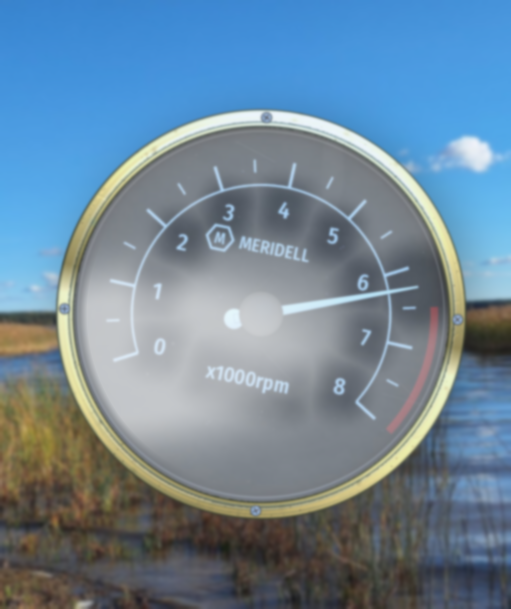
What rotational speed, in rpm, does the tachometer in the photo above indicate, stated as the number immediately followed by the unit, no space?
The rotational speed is 6250rpm
